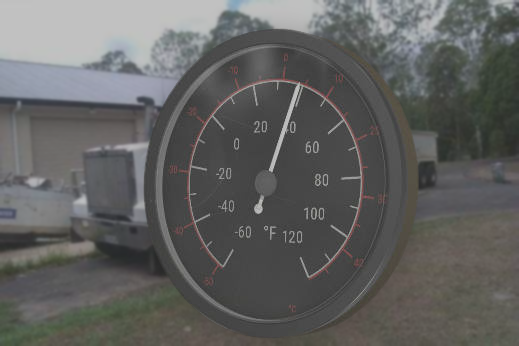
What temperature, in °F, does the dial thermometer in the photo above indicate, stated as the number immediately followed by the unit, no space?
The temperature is 40°F
